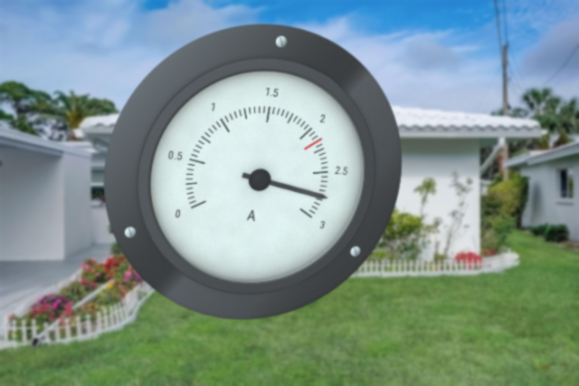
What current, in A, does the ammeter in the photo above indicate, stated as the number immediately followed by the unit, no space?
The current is 2.75A
